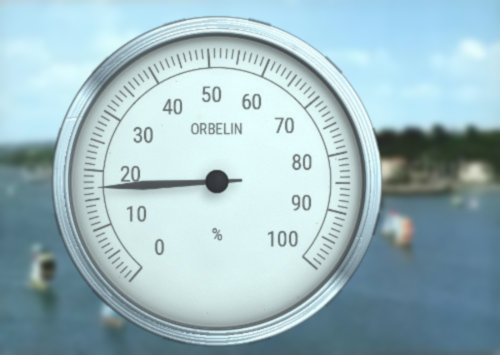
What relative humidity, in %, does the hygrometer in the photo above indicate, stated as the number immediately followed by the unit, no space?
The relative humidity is 17%
